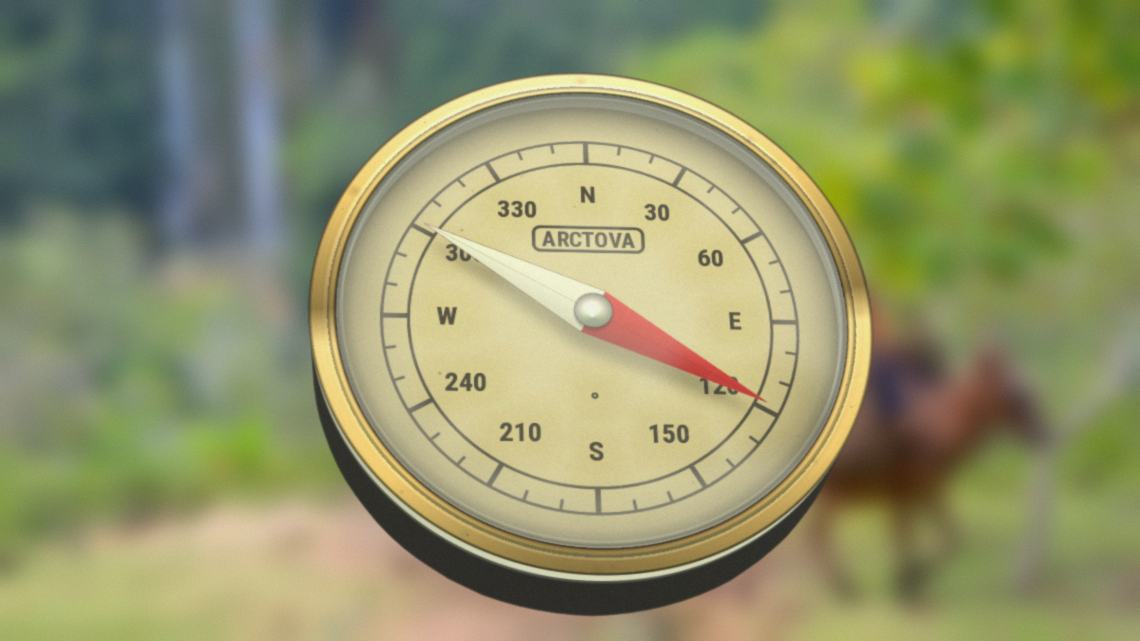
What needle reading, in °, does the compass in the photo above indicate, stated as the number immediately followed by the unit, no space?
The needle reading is 120°
